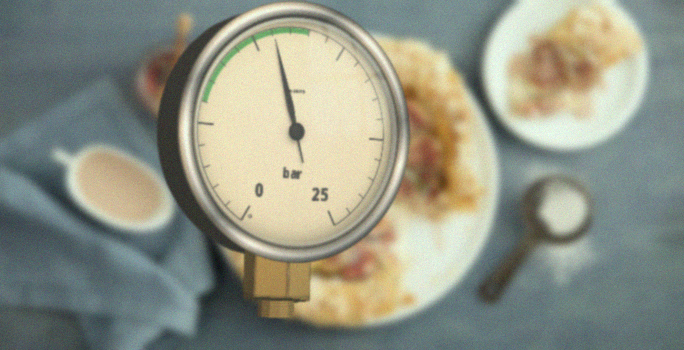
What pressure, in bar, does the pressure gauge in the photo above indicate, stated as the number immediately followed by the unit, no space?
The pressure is 11bar
